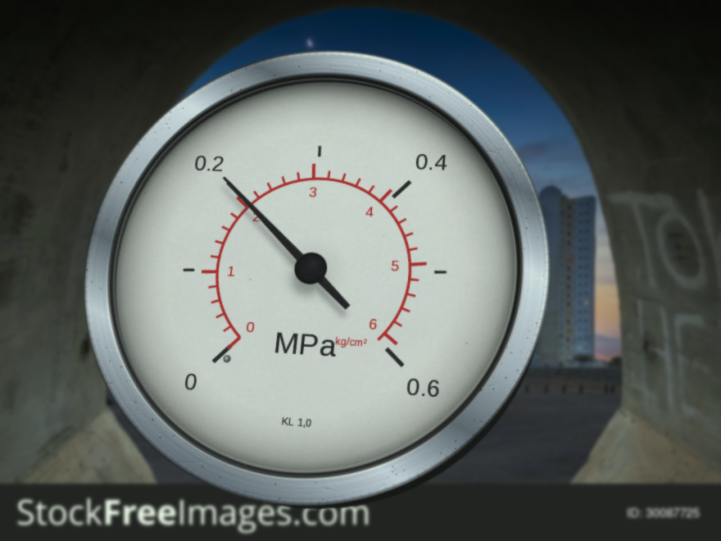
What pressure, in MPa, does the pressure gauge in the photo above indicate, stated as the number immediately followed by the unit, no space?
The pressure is 0.2MPa
